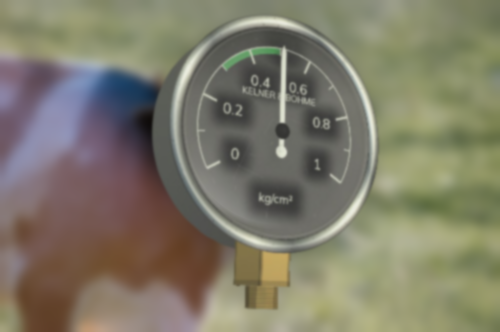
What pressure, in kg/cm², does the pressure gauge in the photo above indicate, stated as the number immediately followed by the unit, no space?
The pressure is 0.5kg/cm²
